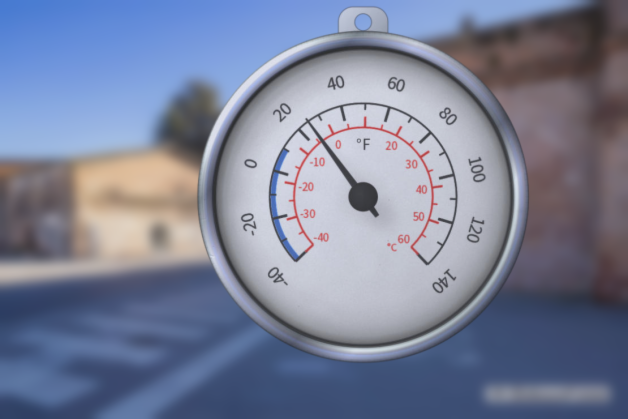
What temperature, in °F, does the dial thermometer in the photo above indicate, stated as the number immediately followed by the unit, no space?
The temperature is 25°F
